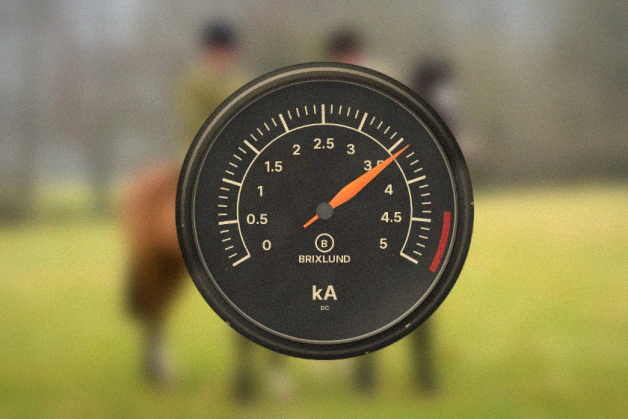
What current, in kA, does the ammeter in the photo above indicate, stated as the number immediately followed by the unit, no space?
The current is 3.6kA
